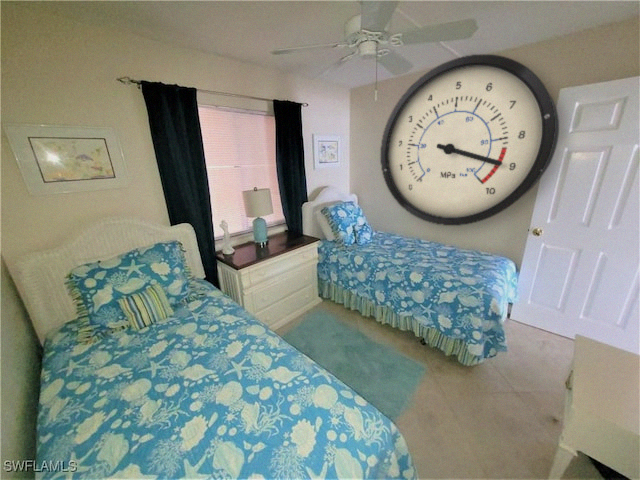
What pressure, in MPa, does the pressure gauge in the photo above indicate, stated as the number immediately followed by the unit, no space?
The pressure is 9MPa
